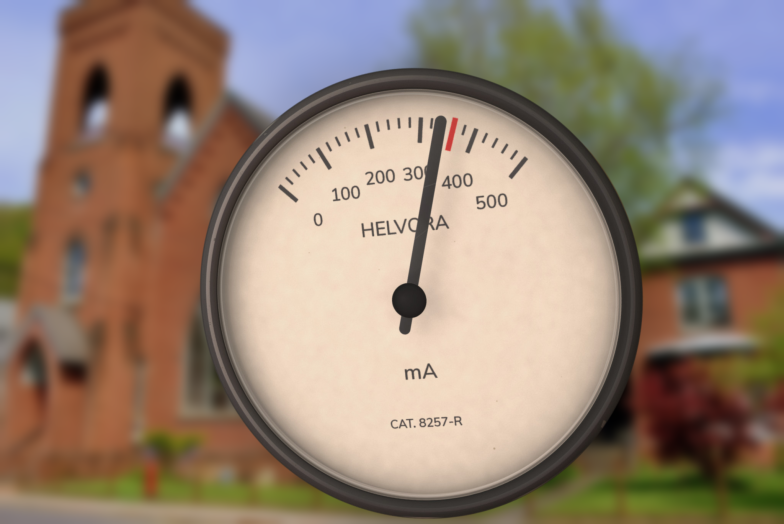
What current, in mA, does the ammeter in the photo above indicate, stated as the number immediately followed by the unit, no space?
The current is 340mA
